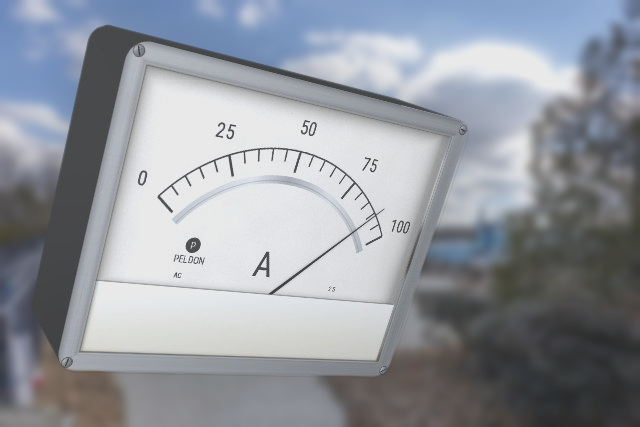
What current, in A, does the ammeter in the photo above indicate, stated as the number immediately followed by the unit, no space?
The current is 90A
